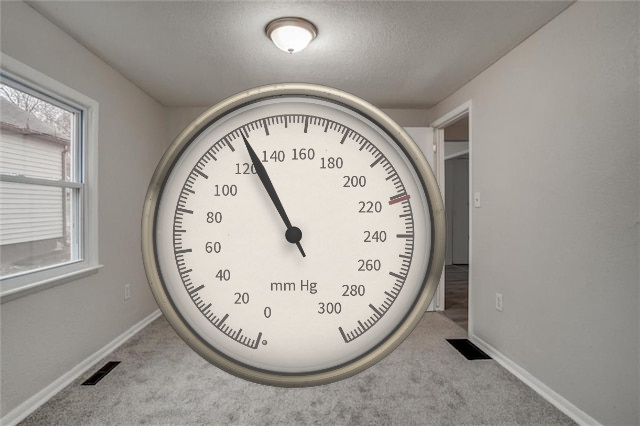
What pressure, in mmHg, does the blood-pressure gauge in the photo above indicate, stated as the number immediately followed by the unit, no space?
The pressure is 128mmHg
